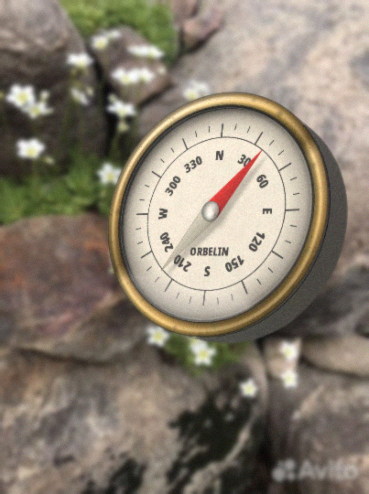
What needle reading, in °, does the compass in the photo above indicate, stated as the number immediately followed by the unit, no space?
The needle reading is 40°
